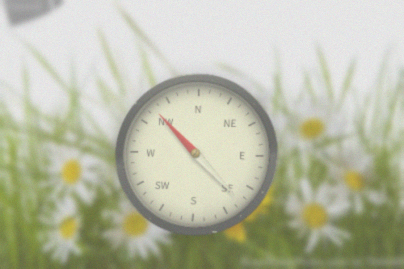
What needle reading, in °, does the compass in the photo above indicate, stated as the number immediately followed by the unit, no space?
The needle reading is 315°
